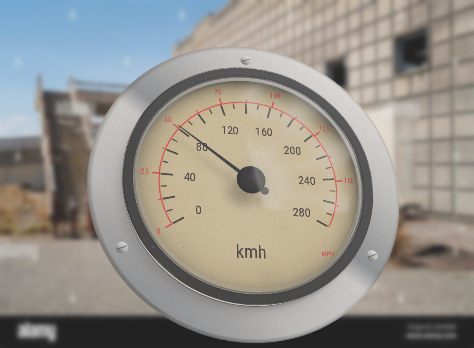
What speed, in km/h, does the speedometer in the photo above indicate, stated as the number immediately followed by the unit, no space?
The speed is 80km/h
